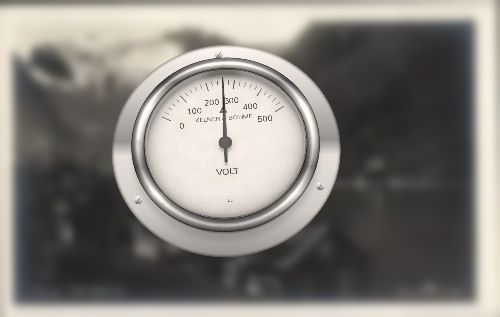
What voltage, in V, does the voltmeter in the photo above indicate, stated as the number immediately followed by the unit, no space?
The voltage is 260V
